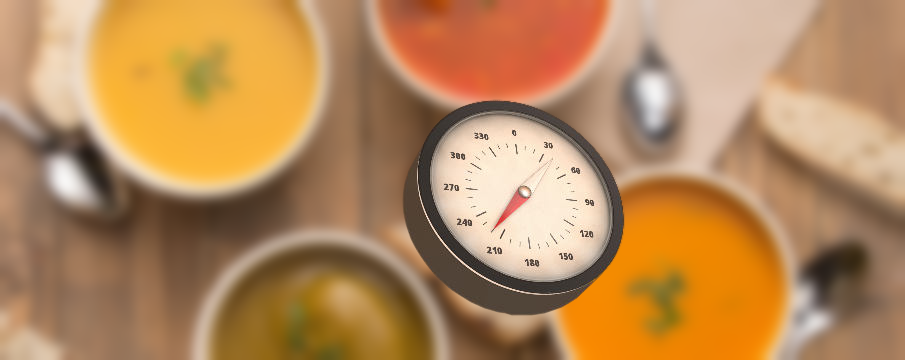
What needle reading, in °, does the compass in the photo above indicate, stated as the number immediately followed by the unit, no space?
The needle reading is 220°
